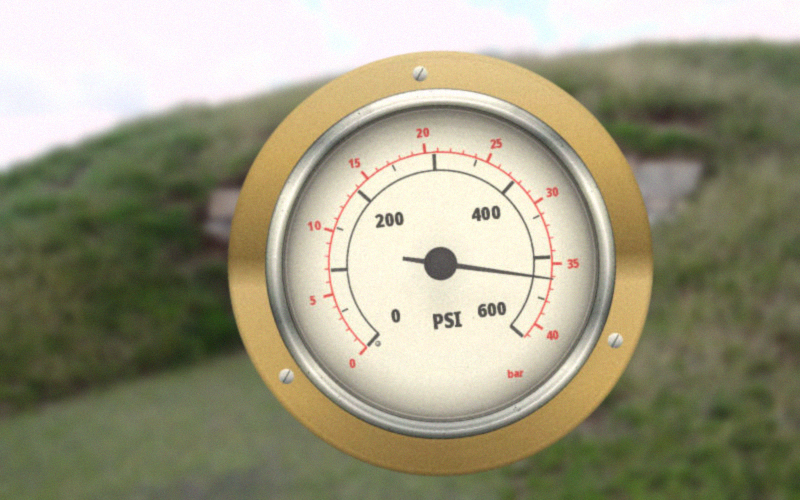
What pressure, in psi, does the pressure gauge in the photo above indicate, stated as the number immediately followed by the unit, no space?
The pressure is 525psi
